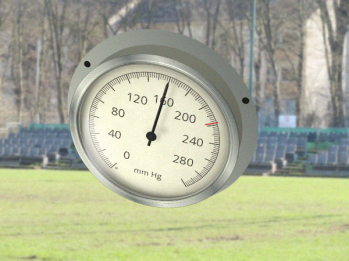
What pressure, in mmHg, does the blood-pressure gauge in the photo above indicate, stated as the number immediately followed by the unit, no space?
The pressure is 160mmHg
